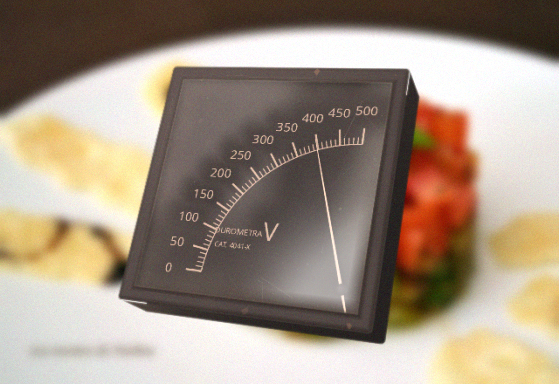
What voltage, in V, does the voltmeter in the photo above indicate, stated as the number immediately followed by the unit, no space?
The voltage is 400V
